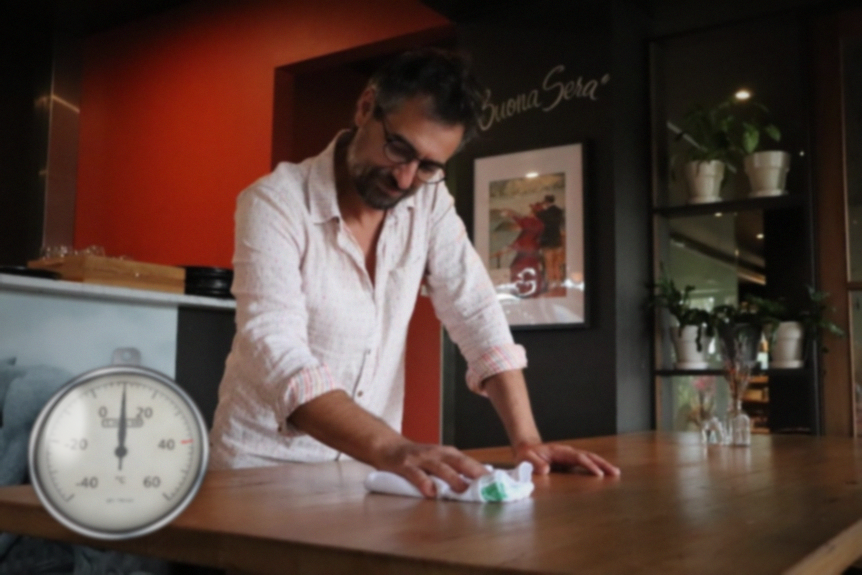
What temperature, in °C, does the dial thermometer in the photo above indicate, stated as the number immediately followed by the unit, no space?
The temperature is 10°C
